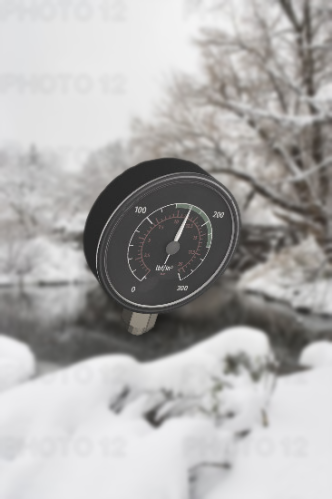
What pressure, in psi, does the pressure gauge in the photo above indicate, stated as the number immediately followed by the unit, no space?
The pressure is 160psi
